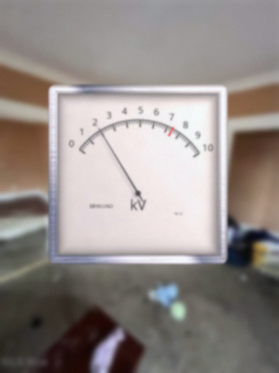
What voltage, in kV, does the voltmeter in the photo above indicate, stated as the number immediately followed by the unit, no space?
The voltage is 2kV
